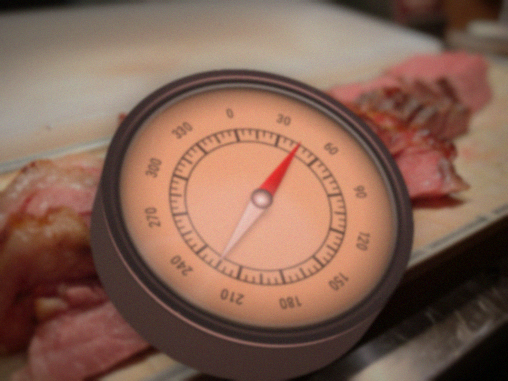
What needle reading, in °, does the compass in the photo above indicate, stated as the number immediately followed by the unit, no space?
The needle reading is 45°
